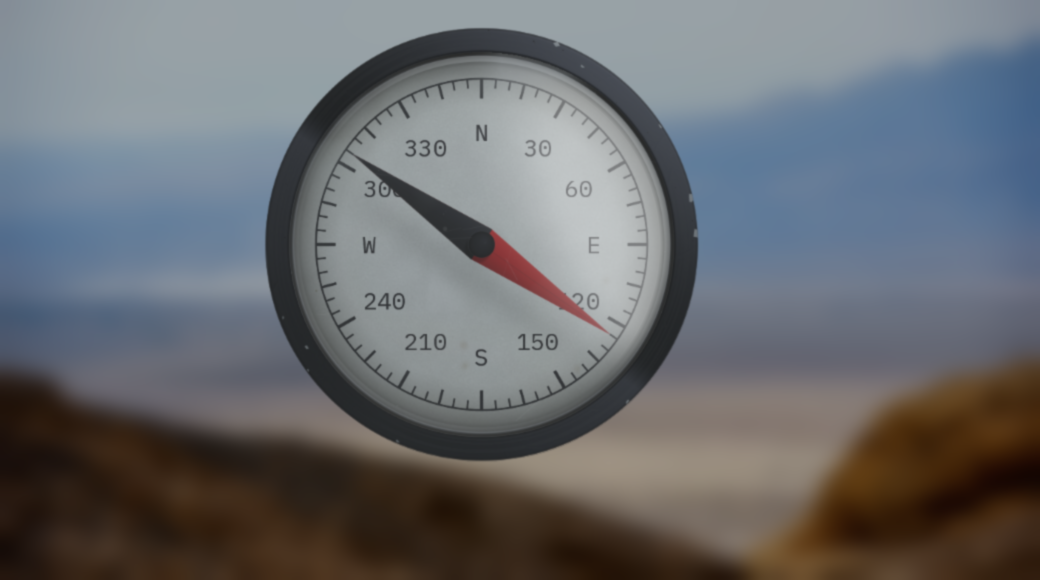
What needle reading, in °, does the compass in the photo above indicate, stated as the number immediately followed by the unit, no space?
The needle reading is 125°
